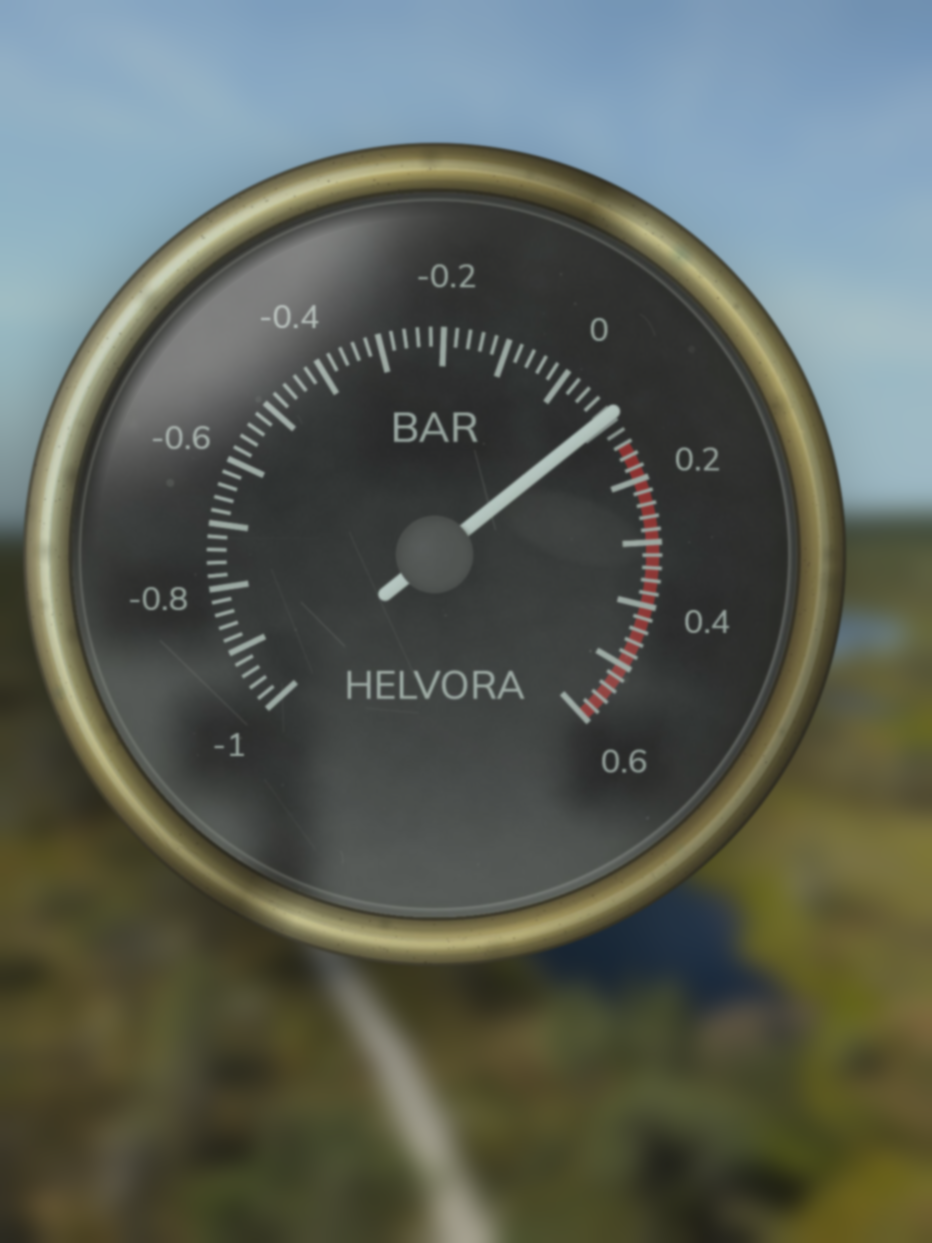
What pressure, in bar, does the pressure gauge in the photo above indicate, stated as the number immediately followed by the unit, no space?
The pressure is 0.09bar
